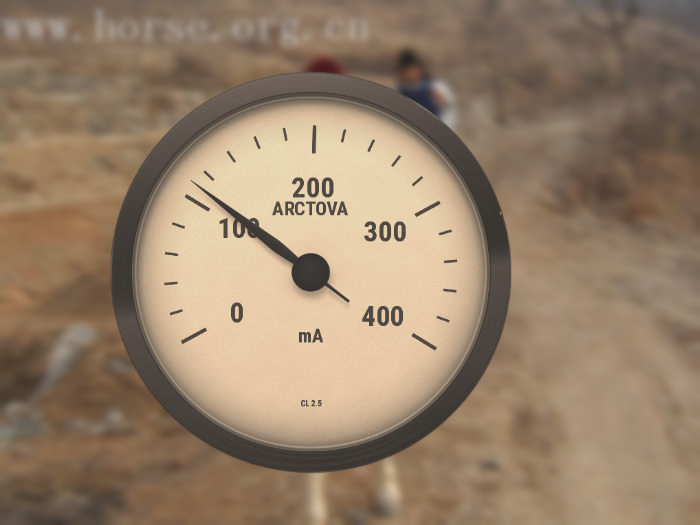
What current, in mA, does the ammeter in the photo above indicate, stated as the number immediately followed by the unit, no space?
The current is 110mA
